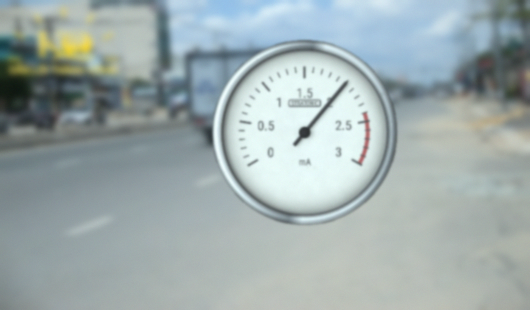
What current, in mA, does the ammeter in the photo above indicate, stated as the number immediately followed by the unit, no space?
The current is 2mA
